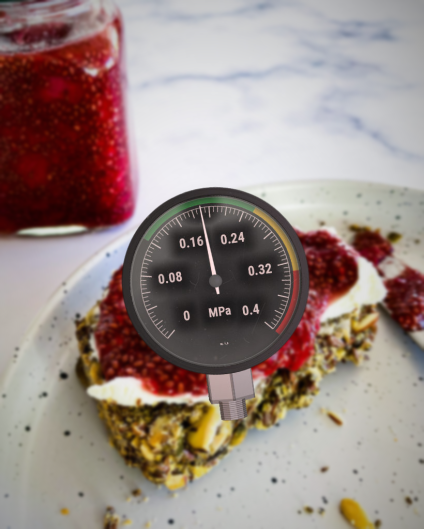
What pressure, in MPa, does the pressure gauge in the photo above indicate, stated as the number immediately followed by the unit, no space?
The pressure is 0.19MPa
